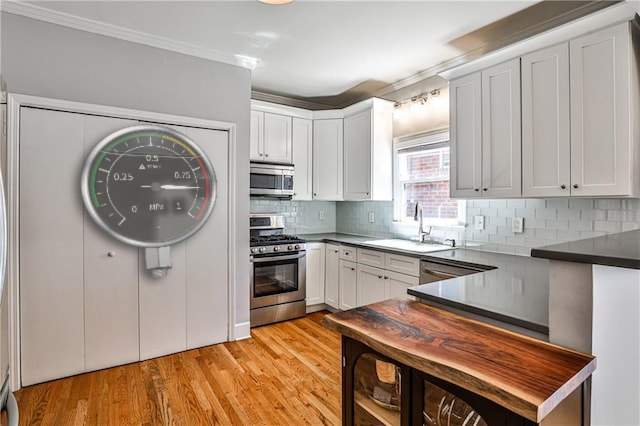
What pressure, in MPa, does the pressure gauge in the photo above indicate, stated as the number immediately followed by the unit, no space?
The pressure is 0.85MPa
